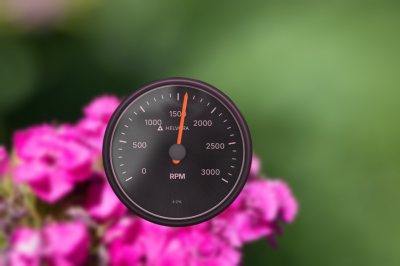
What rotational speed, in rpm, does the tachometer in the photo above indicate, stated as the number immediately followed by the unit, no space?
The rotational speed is 1600rpm
